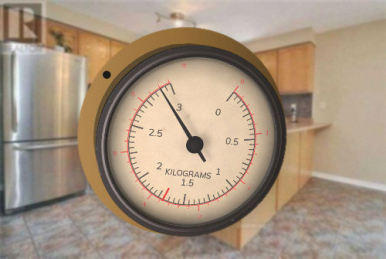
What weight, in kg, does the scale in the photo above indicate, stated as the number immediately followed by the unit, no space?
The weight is 2.9kg
